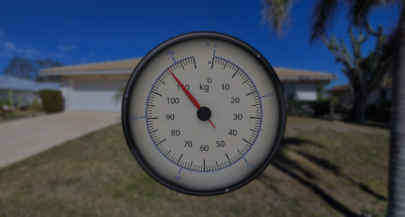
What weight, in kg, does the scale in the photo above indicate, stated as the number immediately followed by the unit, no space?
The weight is 110kg
